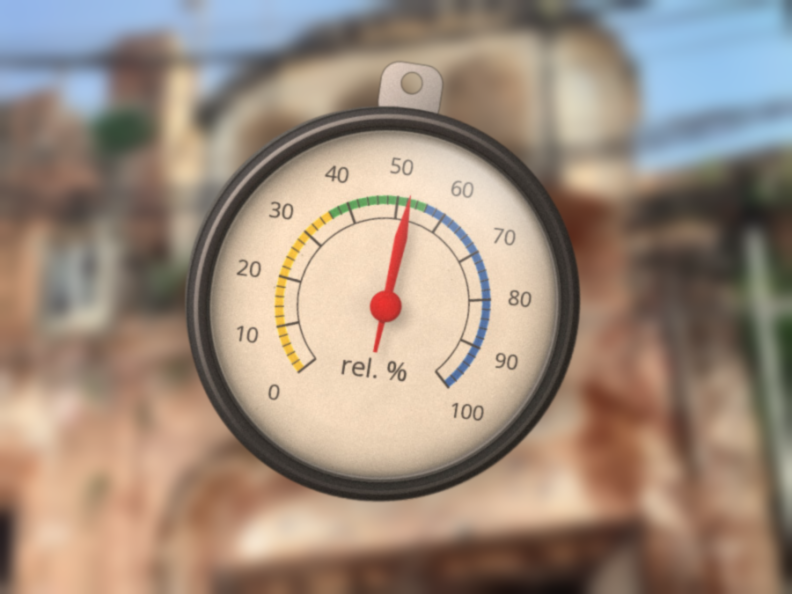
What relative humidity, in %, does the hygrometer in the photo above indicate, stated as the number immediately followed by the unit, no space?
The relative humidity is 52%
